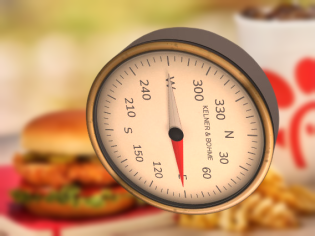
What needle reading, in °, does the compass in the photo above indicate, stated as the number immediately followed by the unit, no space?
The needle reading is 90°
